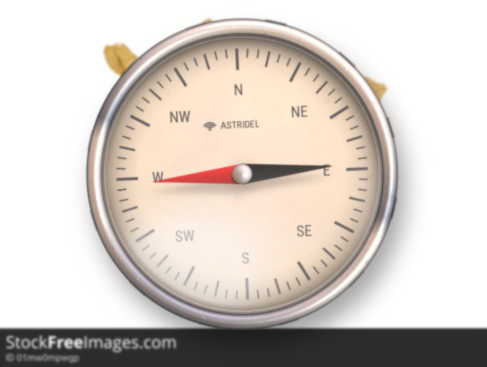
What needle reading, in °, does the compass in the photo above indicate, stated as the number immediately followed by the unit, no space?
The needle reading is 267.5°
